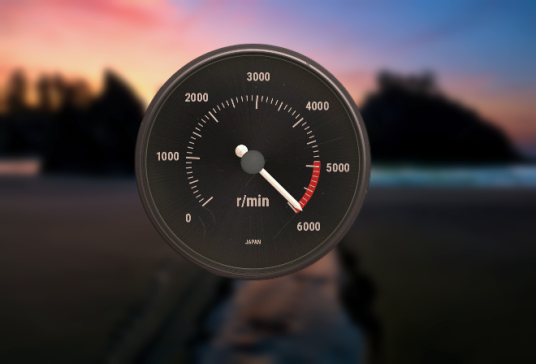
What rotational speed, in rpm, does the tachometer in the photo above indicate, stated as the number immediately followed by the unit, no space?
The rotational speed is 5900rpm
